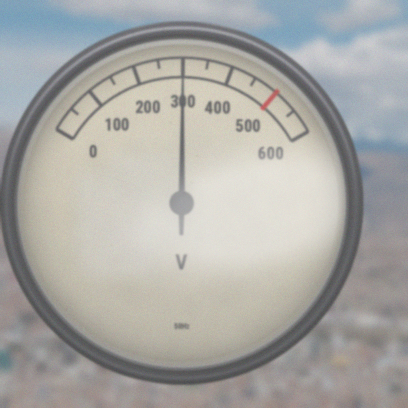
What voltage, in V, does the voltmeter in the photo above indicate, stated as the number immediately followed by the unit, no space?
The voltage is 300V
